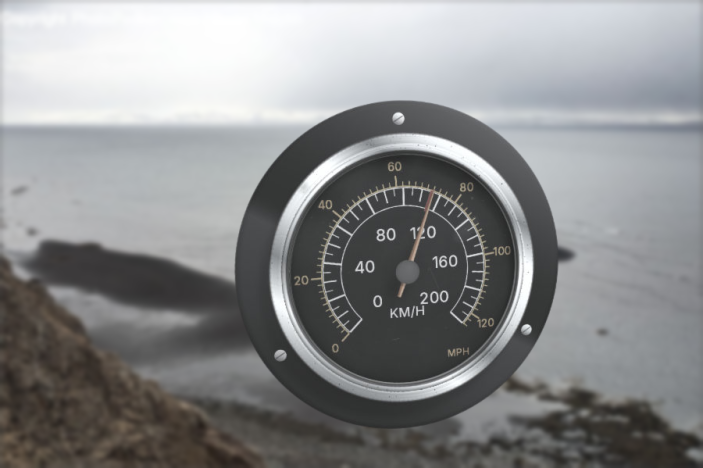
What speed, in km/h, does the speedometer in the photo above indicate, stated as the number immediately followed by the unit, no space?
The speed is 115km/h
